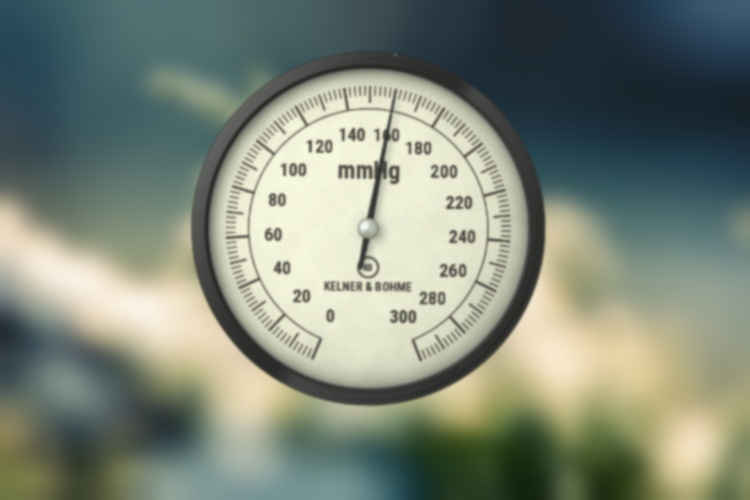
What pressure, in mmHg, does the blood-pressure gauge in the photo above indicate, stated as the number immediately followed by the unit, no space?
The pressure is 160mmHg
